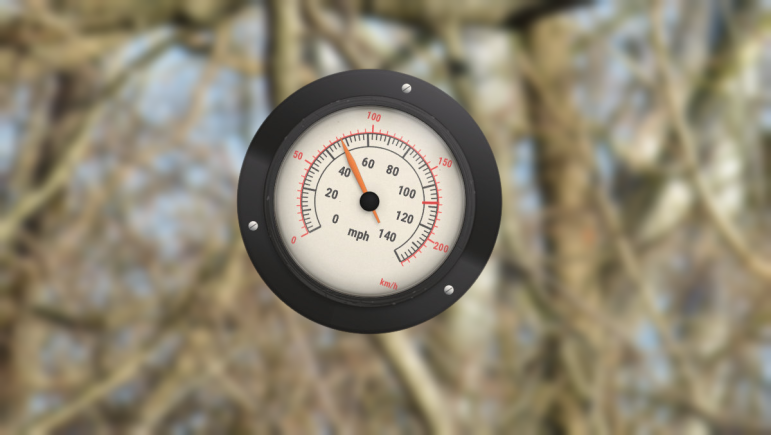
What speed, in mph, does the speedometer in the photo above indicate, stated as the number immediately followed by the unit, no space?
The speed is 48mph
